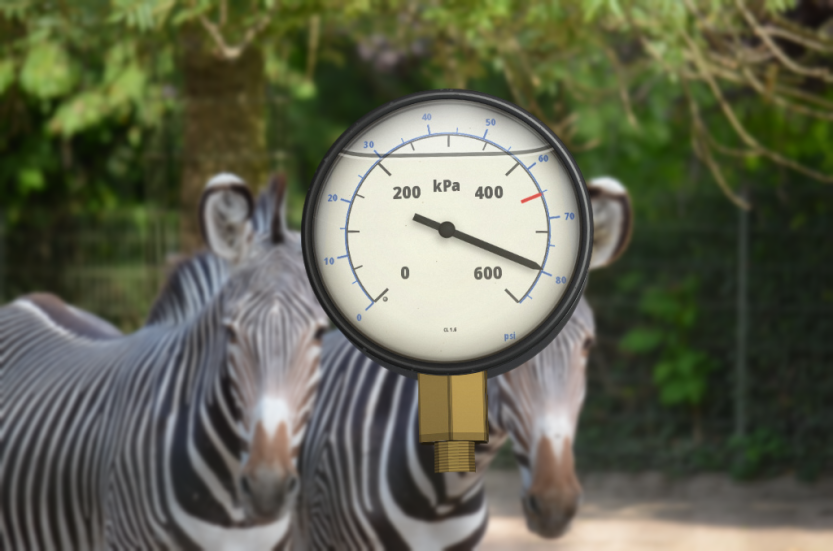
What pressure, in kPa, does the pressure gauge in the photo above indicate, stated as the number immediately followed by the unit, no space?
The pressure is 550kPa
